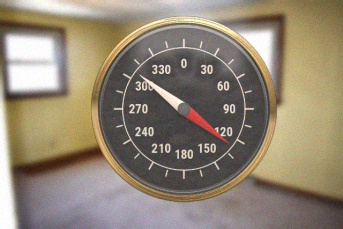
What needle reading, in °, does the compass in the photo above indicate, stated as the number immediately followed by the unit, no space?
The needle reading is 127.5°
